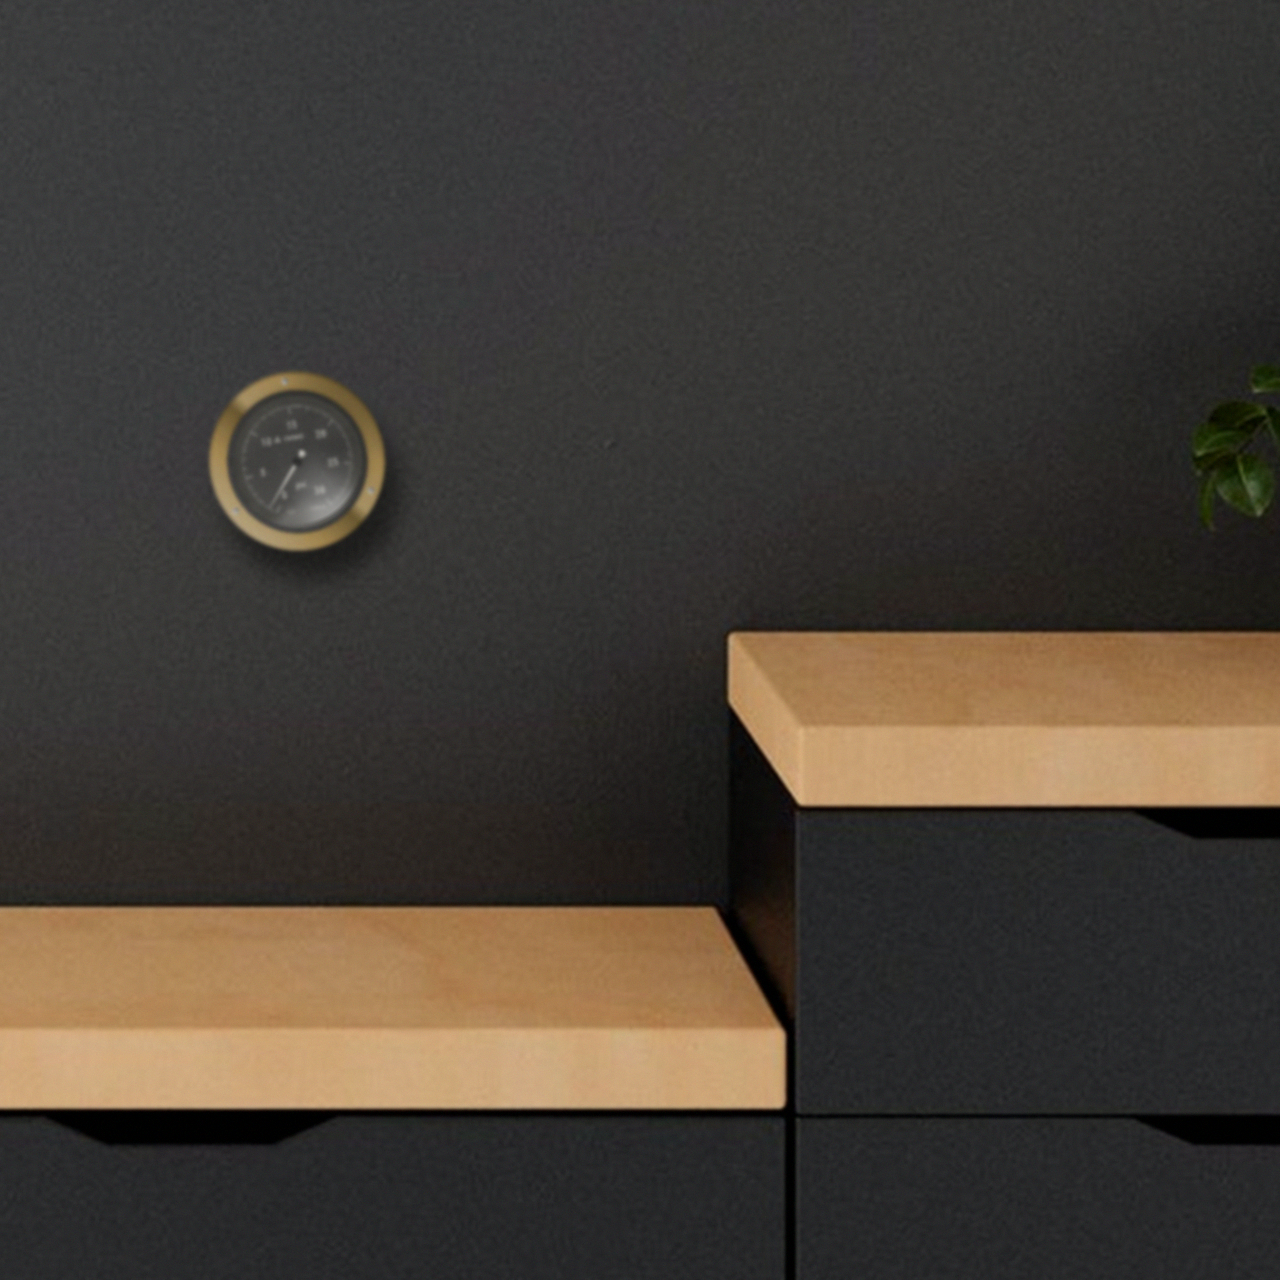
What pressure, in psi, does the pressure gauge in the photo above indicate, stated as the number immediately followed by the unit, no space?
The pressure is 1psi
